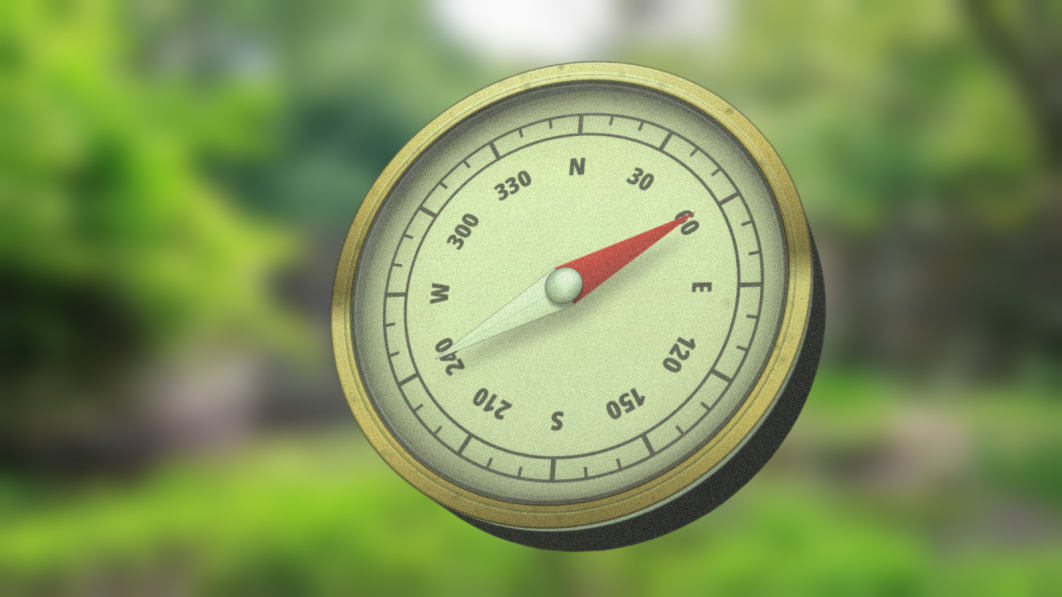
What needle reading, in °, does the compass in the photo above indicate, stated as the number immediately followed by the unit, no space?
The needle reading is 60°
